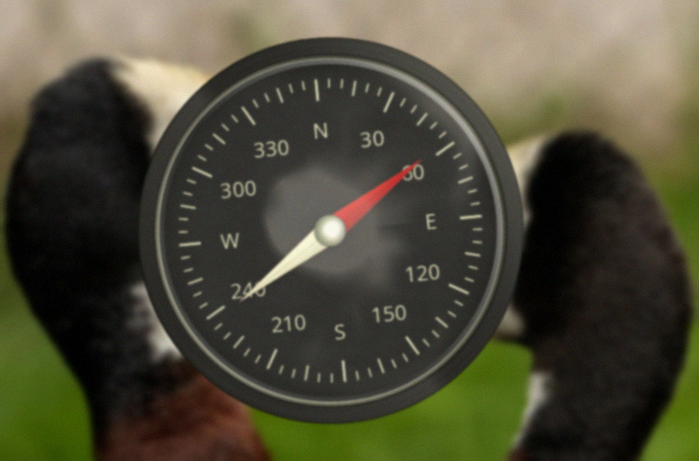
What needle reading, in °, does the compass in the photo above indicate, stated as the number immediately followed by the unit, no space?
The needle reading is 57.5°
